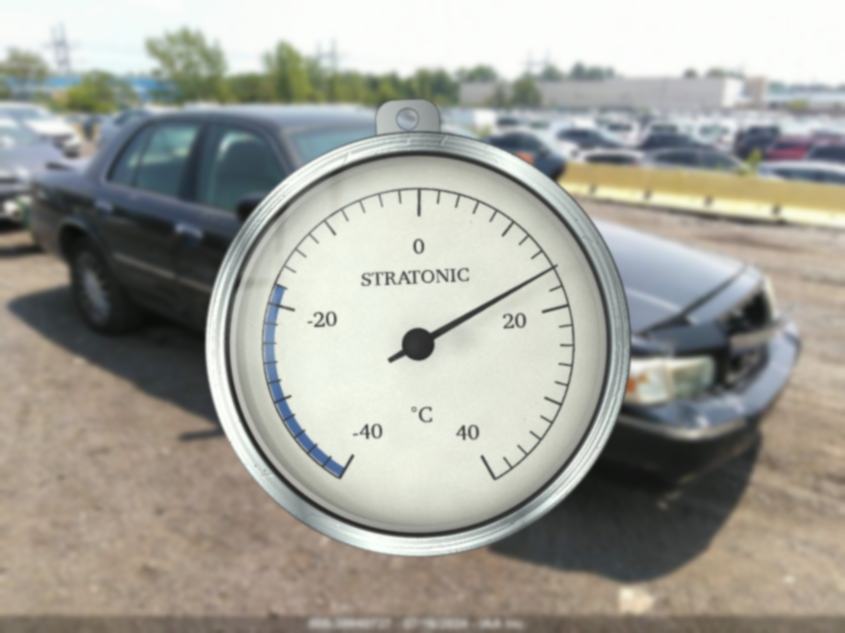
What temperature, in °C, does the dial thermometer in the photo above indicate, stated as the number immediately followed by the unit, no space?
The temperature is 16°C
